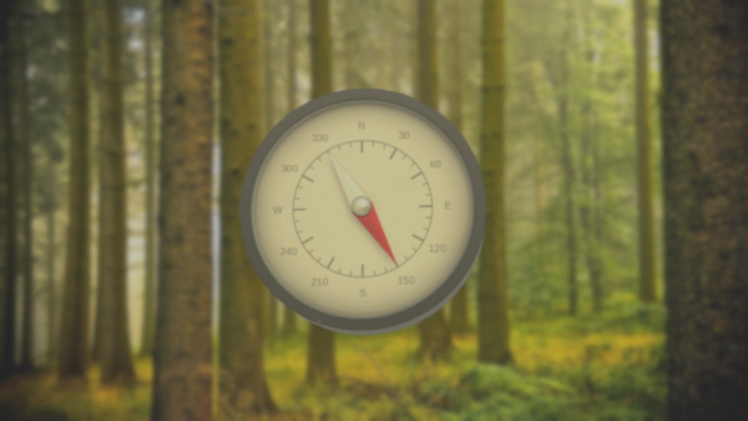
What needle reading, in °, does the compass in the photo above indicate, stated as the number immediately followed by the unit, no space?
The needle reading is 150°
